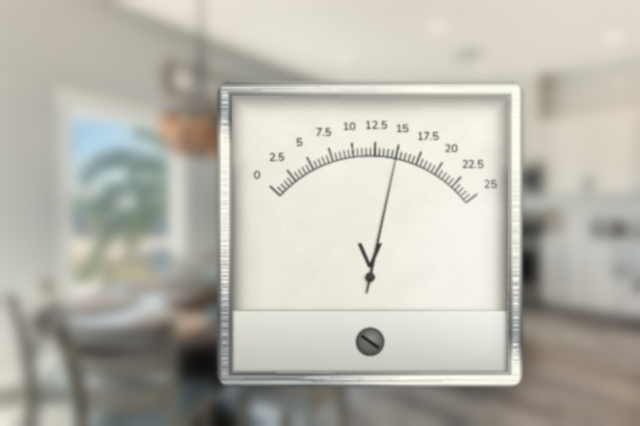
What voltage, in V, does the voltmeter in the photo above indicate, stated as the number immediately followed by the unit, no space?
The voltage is 15V
